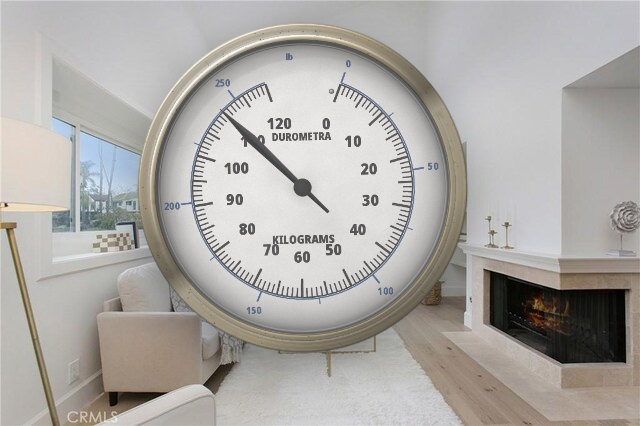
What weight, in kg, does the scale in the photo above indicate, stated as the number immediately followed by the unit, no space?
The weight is 110kg
